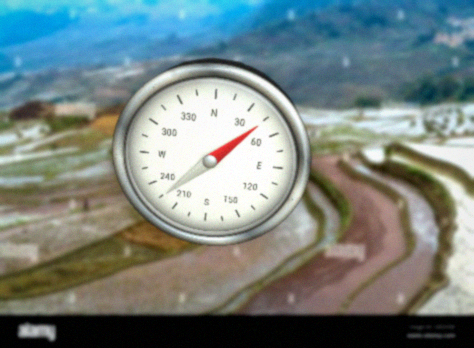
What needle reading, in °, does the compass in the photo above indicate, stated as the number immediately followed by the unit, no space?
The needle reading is 45°
